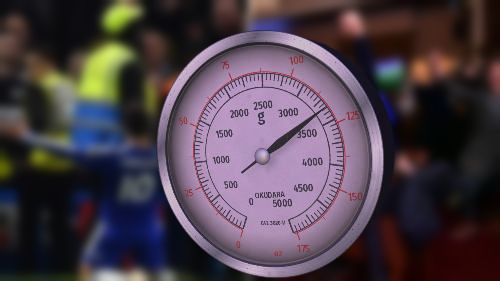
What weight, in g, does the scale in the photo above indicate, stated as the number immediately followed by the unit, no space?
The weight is 3350g
